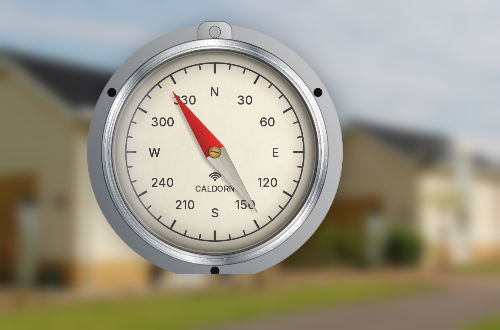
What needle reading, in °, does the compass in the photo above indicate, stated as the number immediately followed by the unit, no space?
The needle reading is 325°
